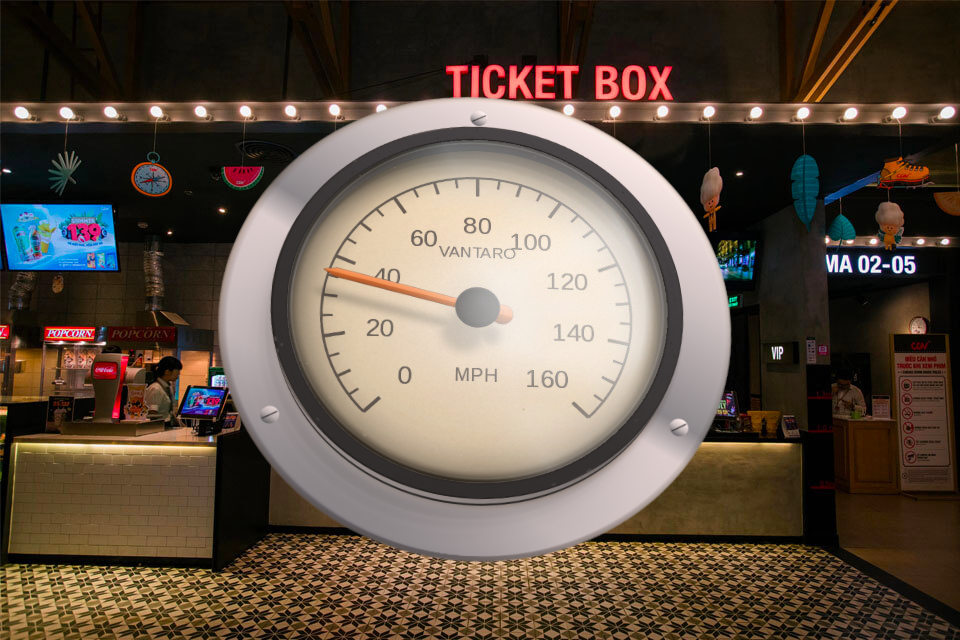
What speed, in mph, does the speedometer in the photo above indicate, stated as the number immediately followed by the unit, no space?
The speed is 35mph
